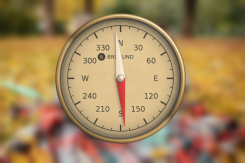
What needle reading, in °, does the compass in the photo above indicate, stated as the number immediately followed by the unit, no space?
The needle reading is 175°
